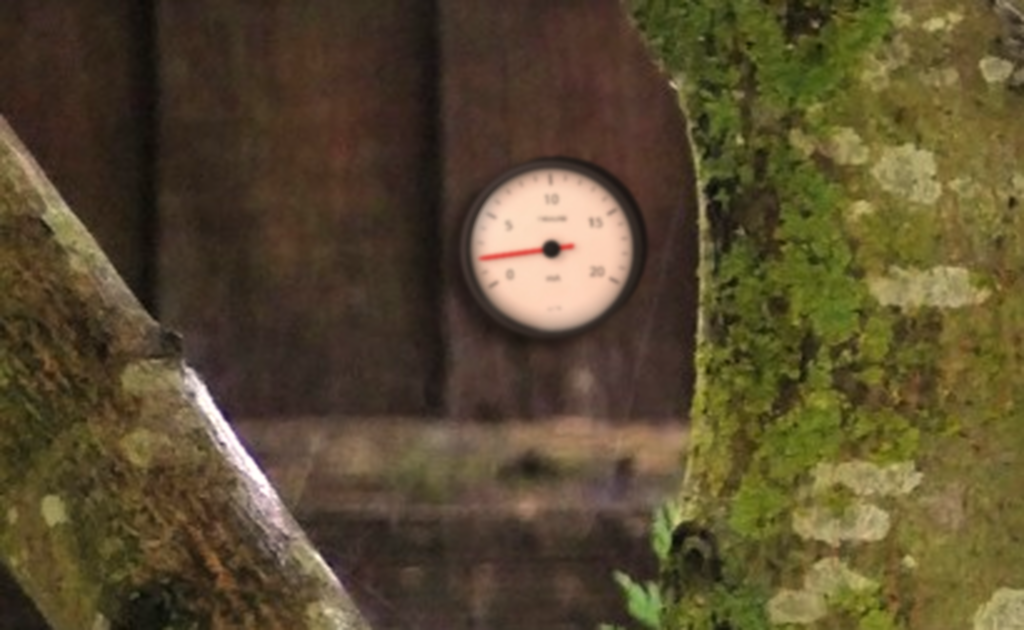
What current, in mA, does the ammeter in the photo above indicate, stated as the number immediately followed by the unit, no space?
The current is 2mA
